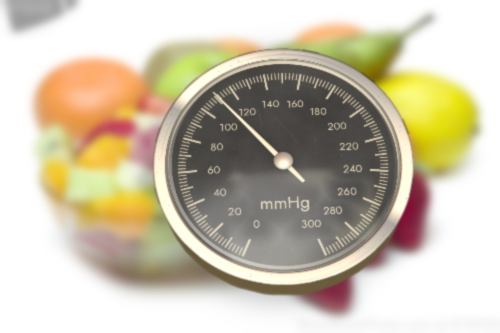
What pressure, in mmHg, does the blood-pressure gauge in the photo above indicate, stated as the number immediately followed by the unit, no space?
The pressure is 110mmHg
